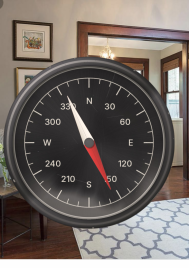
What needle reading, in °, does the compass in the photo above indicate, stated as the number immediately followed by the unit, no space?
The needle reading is 155°
